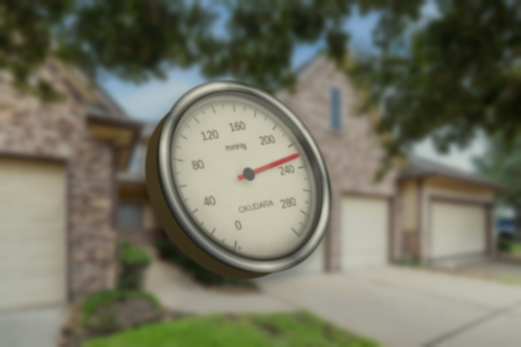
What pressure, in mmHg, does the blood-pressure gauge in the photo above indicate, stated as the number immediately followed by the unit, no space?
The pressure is 230mmHg
